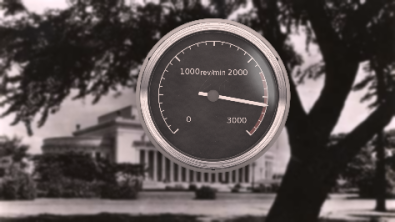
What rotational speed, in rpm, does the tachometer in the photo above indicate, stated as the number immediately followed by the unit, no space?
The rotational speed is 2600rpm
